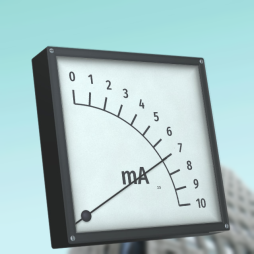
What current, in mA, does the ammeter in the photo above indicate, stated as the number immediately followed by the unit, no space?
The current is 7mA
